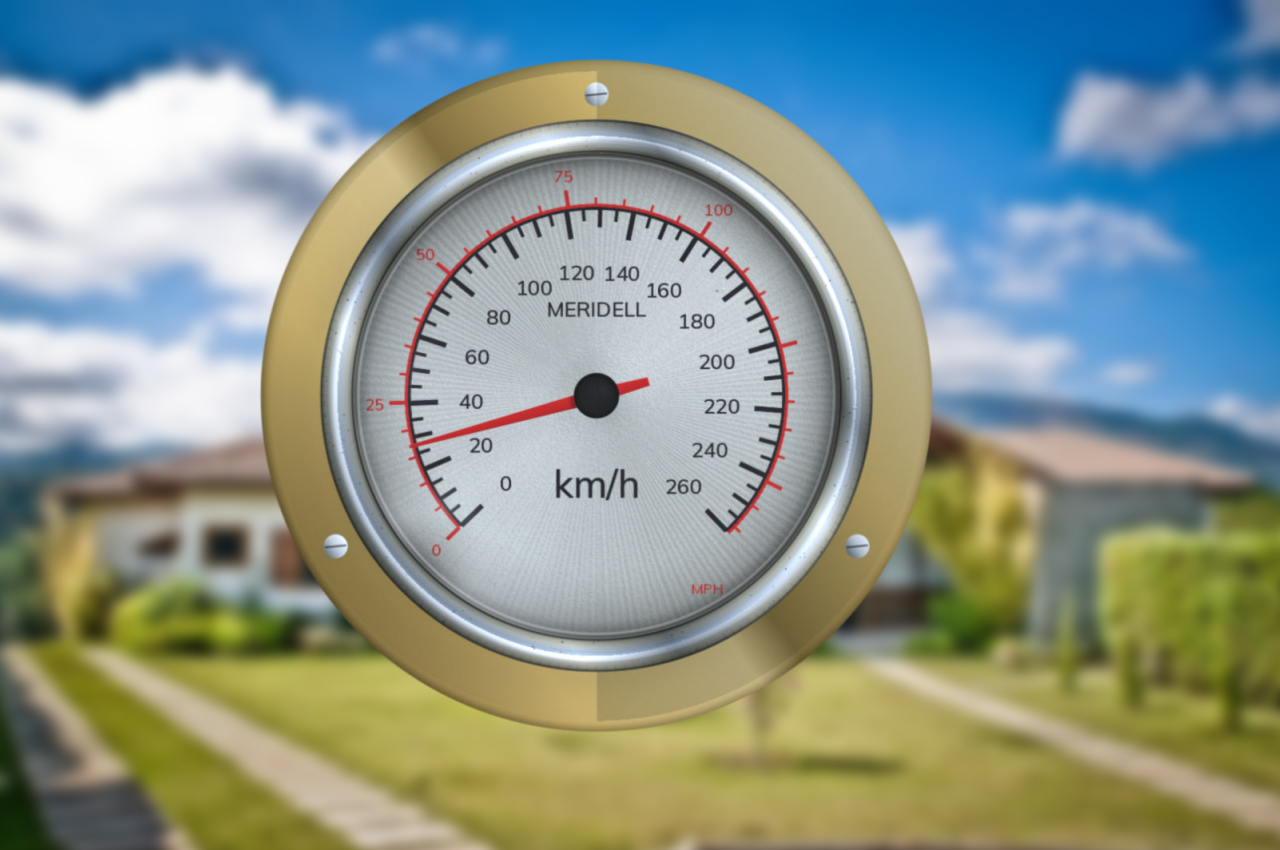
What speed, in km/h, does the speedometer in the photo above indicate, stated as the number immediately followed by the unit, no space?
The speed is 27.5km/h
